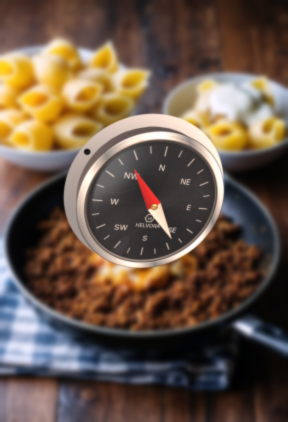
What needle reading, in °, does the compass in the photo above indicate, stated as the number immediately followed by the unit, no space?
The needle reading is 322.5°
